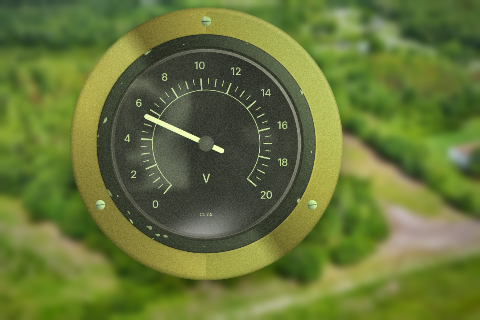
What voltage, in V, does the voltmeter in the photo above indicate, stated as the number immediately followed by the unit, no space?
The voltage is 5.5V
